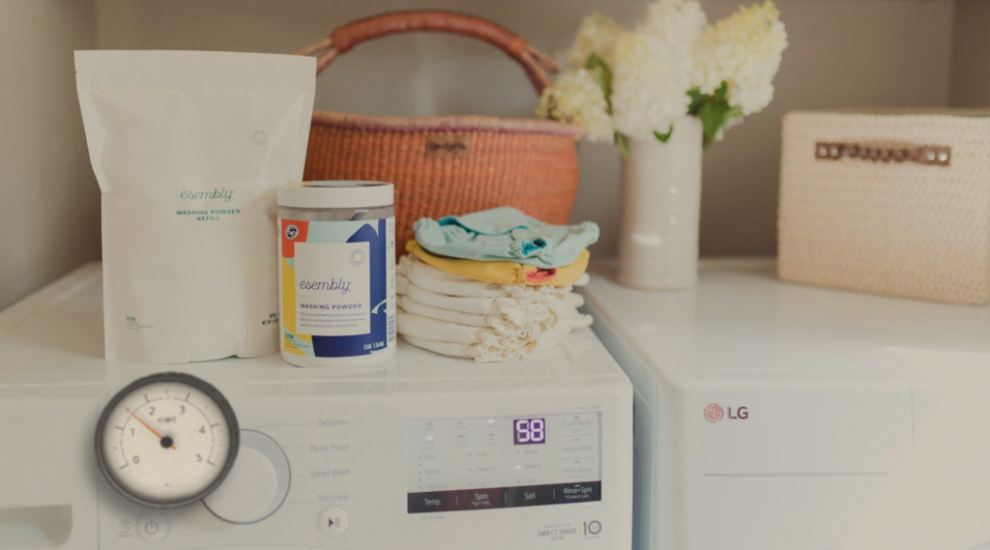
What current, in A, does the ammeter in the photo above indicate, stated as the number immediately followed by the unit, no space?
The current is 1.5A
